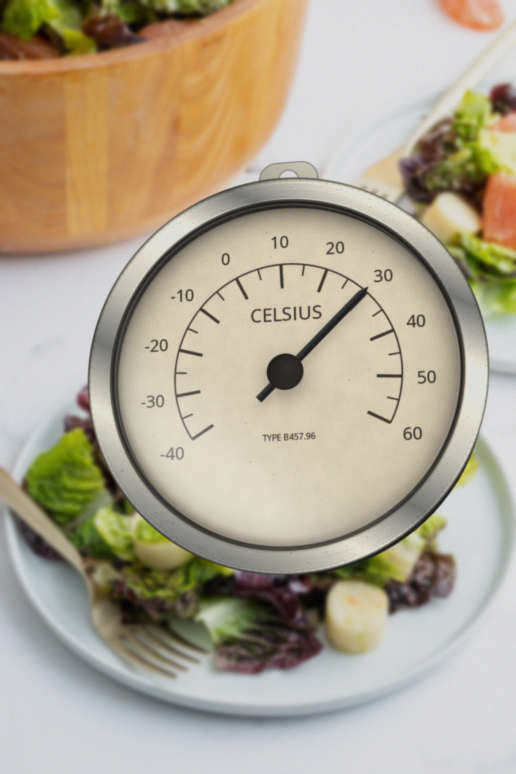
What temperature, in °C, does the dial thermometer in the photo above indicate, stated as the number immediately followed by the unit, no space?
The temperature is 30°C
